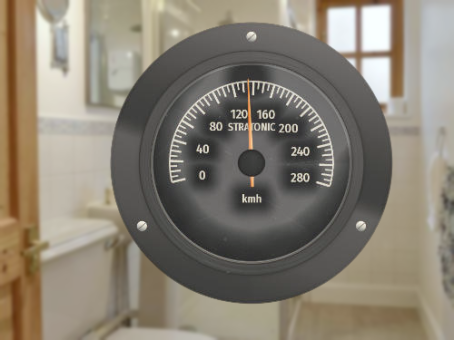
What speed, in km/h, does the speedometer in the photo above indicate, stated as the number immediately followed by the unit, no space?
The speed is 135km/h
